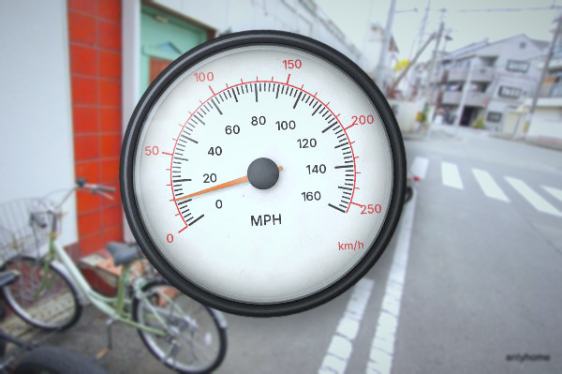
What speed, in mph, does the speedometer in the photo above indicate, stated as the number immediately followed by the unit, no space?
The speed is 12mph
